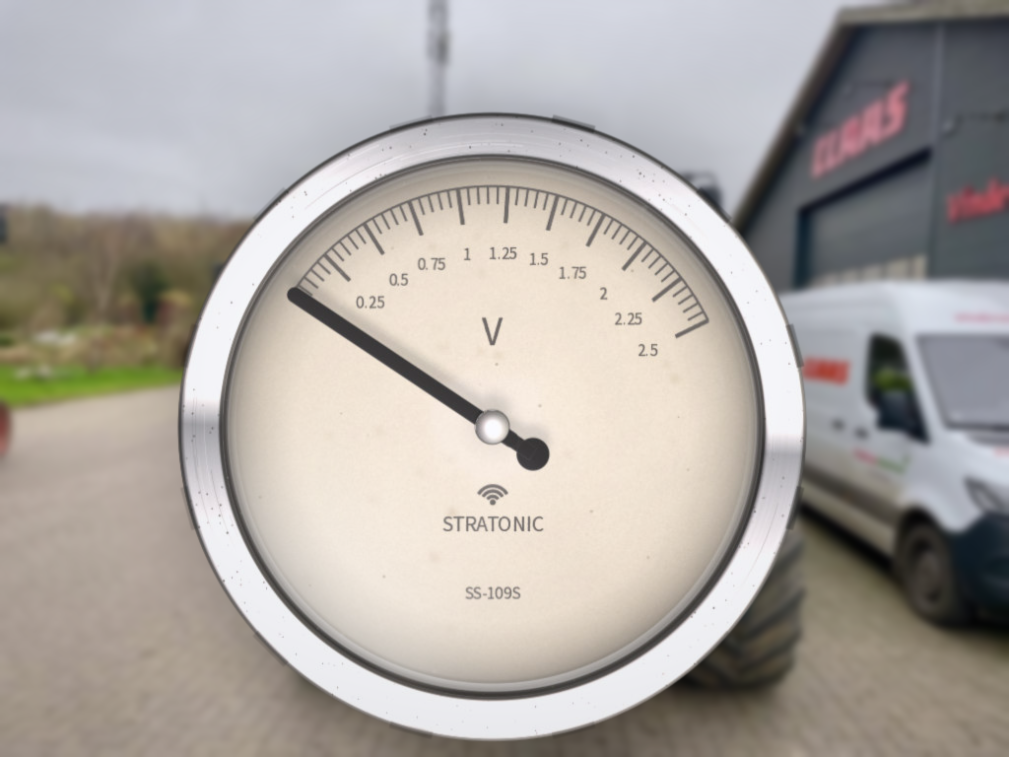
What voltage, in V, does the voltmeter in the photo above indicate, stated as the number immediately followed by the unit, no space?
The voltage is 0V
